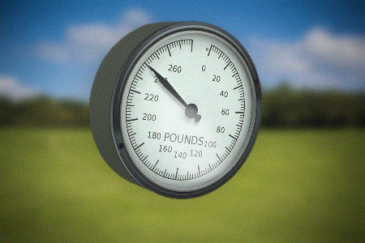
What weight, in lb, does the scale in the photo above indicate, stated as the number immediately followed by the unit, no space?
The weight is 240lb
